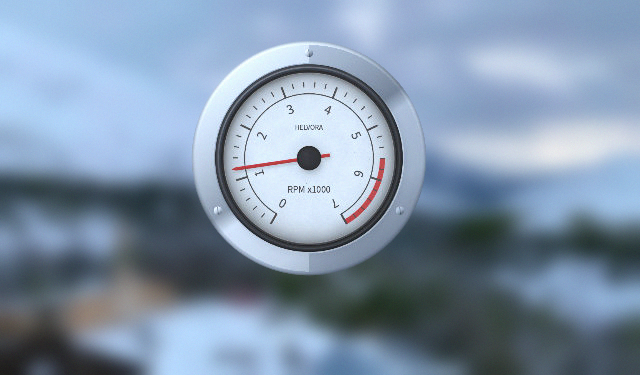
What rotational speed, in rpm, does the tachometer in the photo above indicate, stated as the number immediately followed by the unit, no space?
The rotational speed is 1200rpm
